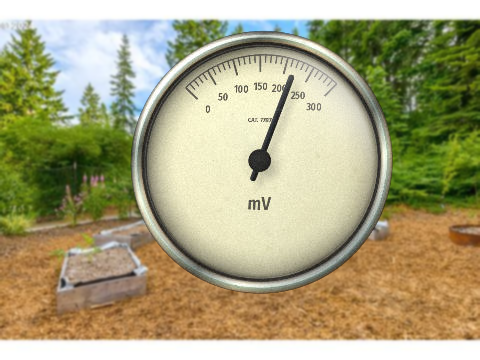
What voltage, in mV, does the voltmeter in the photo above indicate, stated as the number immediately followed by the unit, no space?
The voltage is 220mV
